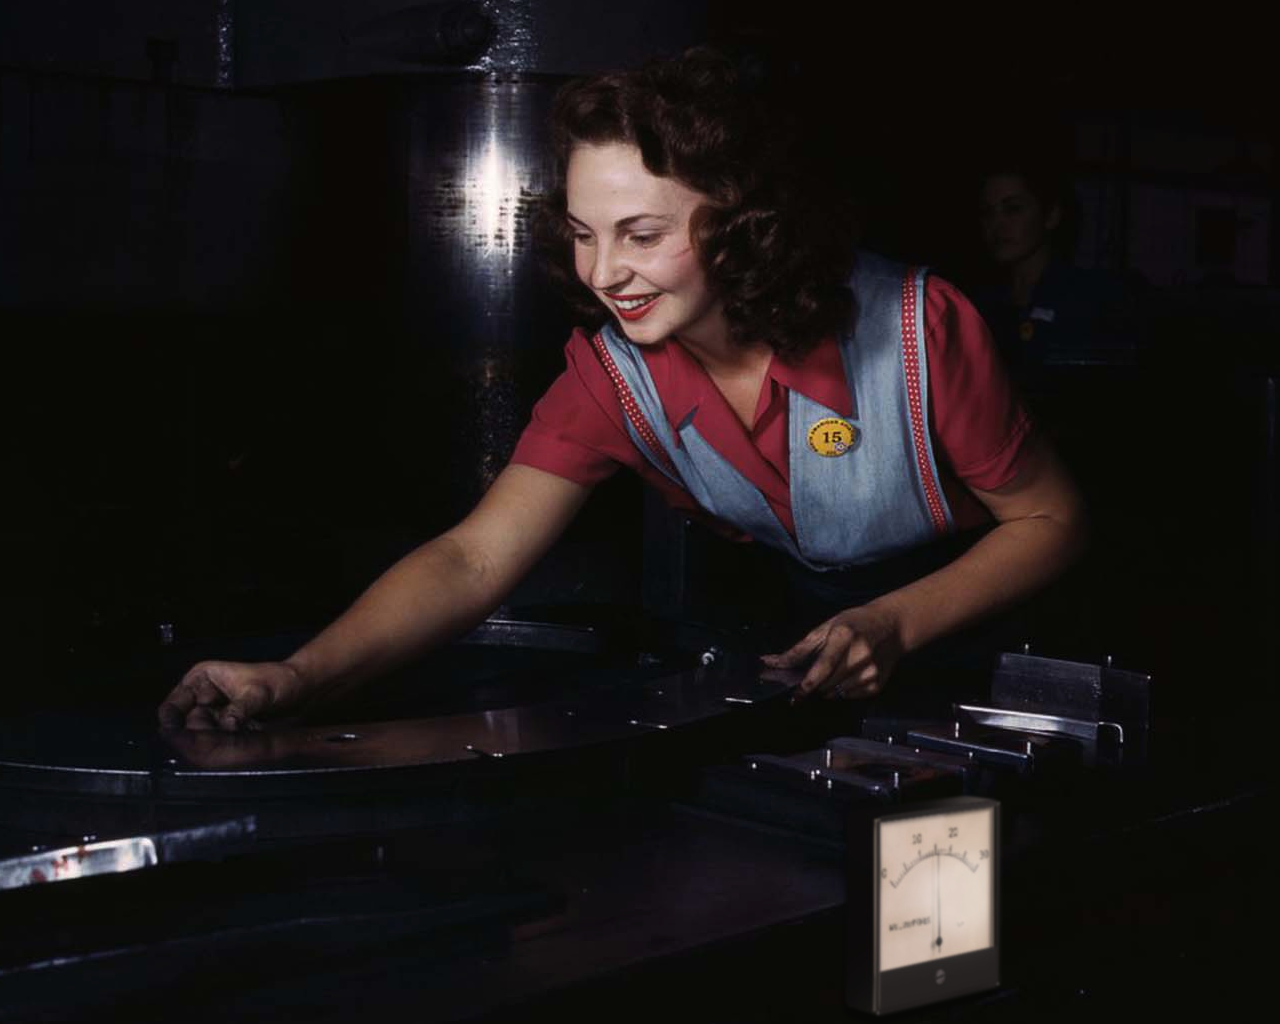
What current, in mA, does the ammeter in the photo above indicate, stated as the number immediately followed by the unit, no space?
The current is 15mA
